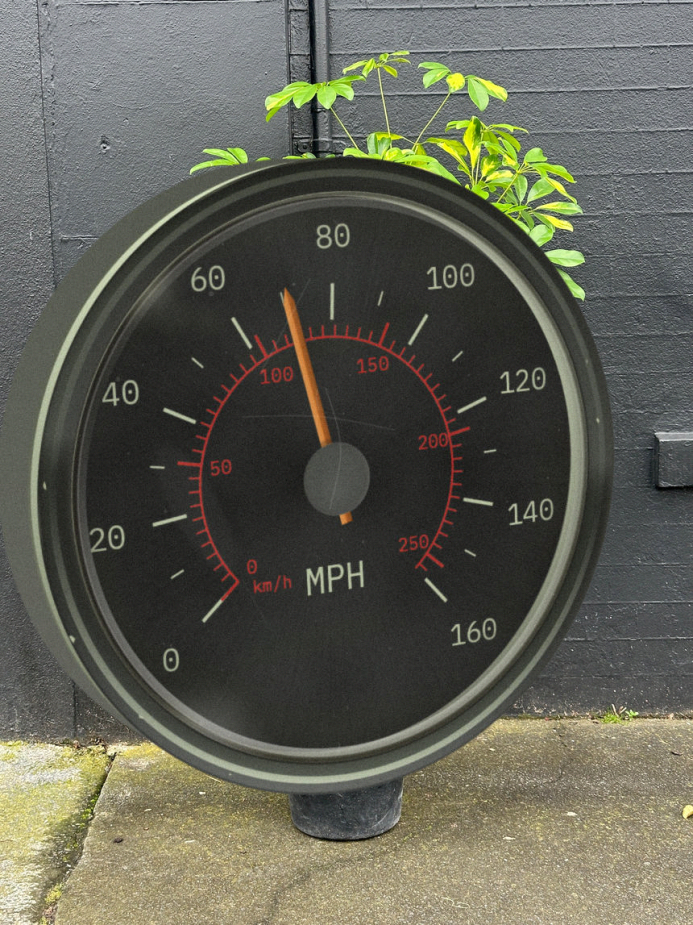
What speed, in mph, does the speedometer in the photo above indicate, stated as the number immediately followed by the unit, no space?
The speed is 70mph
